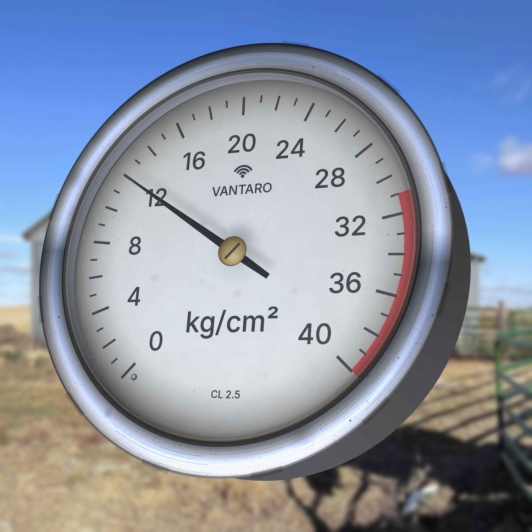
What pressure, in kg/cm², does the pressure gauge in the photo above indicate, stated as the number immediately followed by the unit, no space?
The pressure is 12kg/cm²
